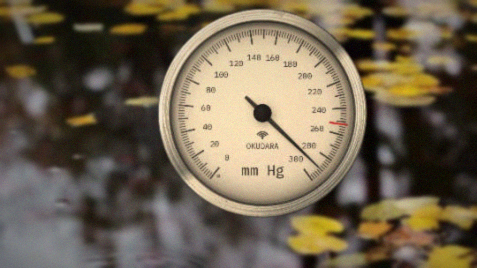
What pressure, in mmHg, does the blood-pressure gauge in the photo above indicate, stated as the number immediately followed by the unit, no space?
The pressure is 290mmHg
